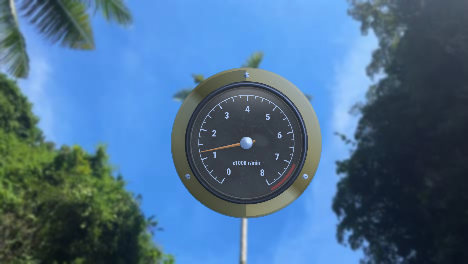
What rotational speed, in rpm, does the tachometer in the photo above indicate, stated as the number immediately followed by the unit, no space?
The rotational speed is 1250rpm
